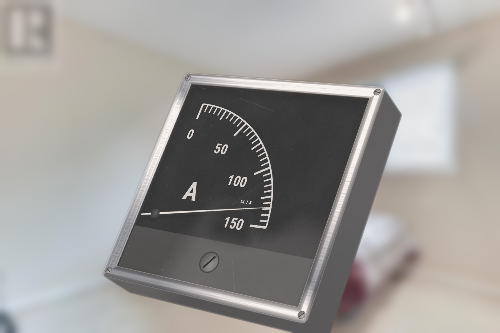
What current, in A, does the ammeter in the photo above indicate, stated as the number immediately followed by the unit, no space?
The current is 135A
